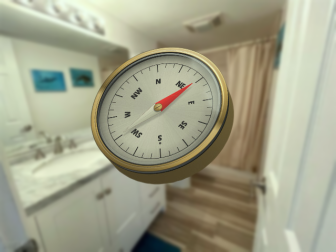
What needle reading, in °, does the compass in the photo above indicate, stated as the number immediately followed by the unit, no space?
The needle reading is 60°
